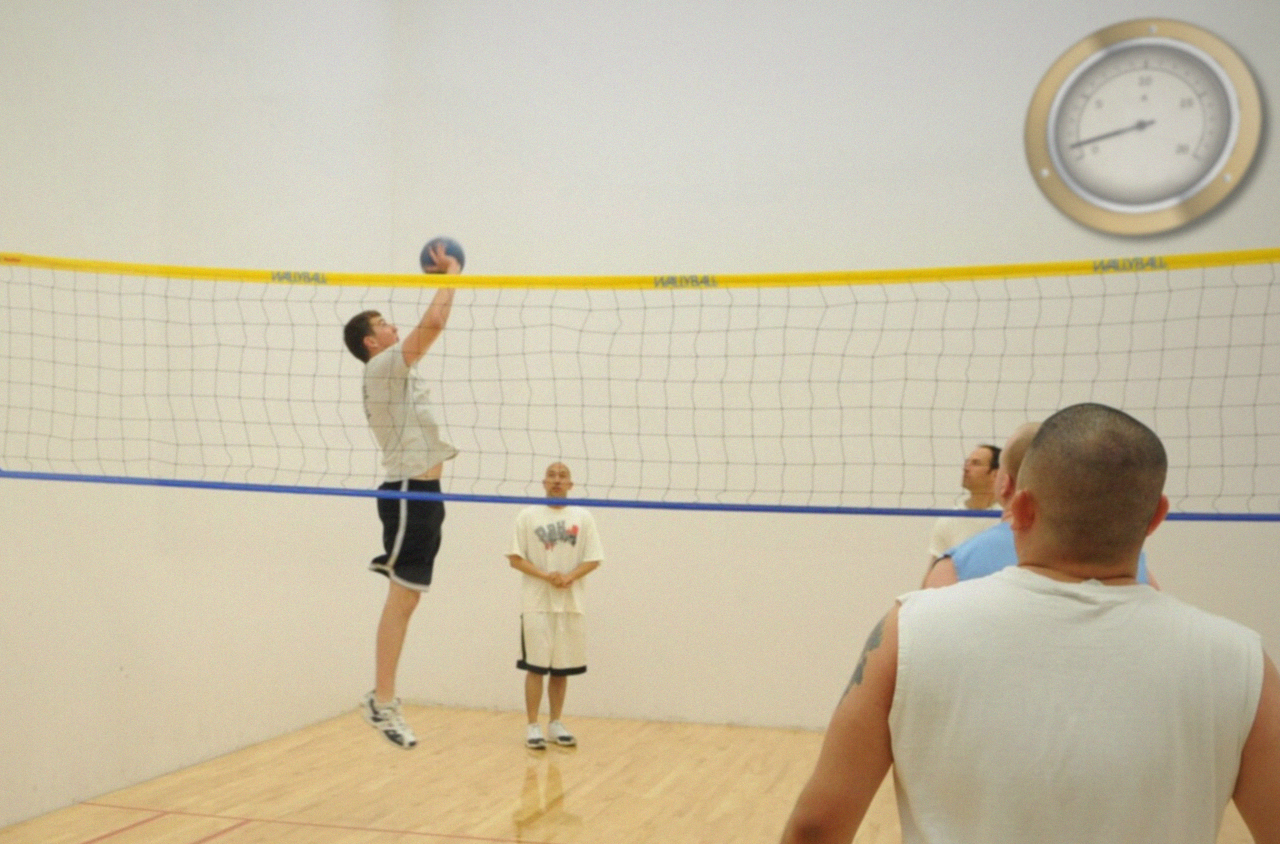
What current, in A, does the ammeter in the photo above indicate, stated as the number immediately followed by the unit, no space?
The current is 1A
